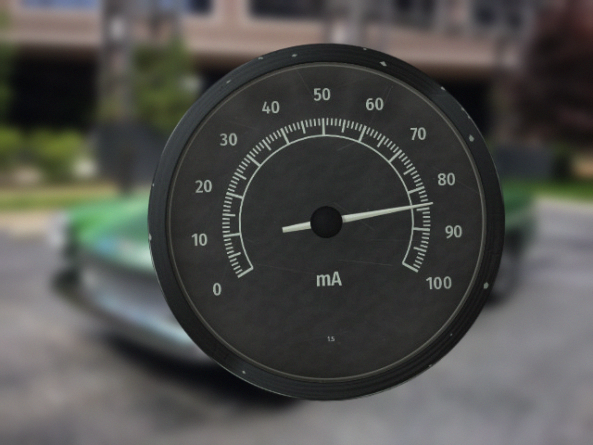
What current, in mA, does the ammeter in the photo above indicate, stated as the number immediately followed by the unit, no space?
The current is 84mA
